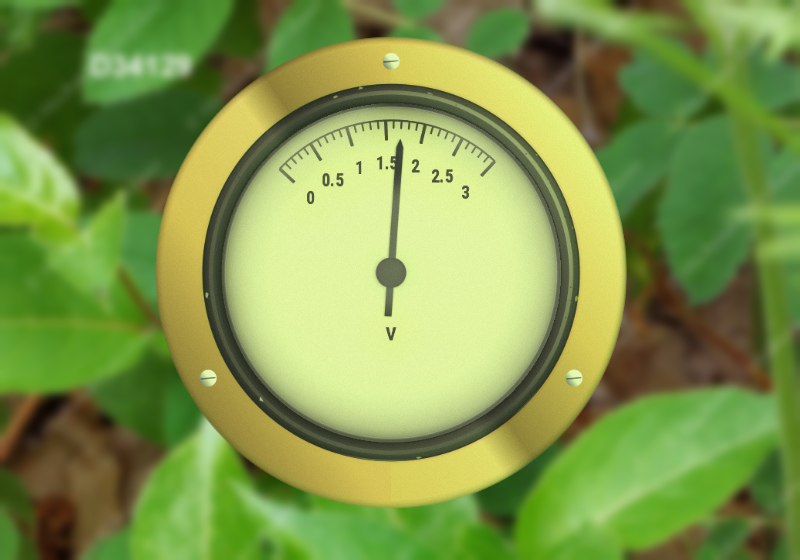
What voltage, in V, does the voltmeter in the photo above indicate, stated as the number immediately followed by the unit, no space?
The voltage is 1.7V
